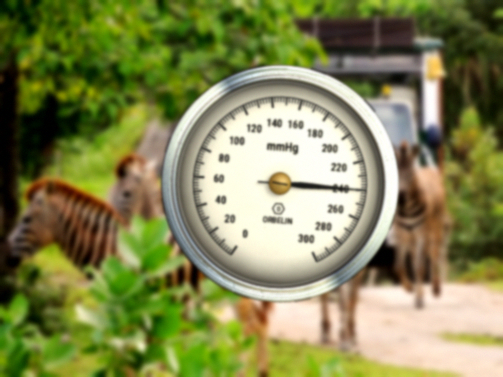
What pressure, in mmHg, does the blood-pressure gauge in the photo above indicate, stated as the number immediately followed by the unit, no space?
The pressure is 240mmHg
